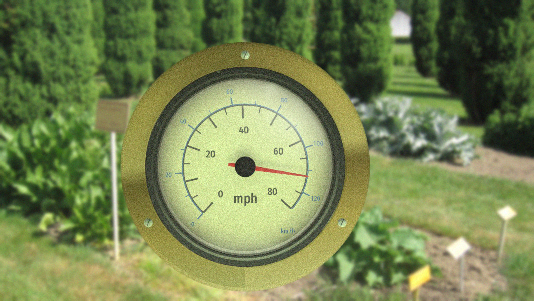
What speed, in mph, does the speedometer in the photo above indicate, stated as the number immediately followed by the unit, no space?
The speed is 70mph
